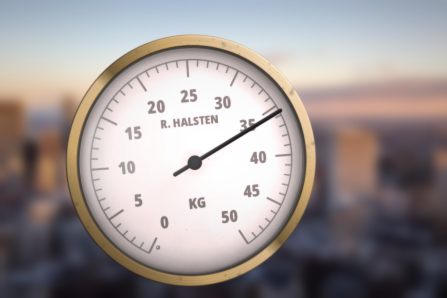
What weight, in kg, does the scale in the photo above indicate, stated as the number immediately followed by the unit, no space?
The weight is 35.5kg
